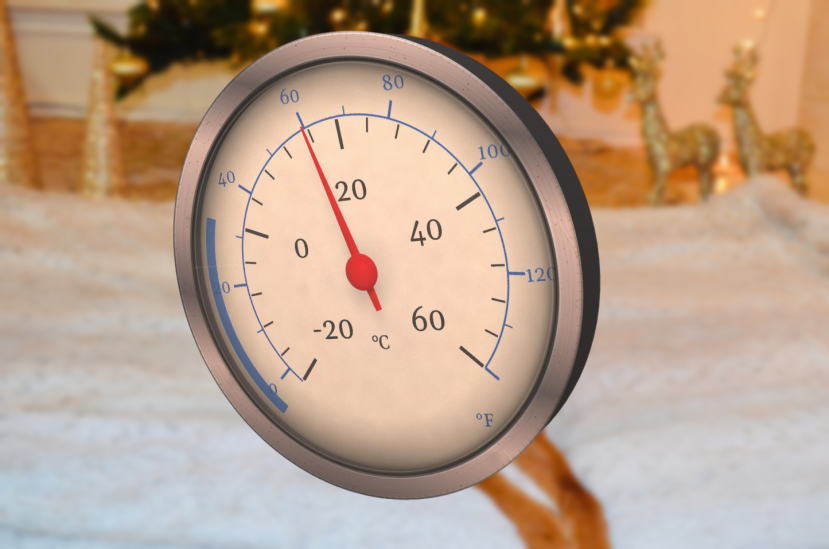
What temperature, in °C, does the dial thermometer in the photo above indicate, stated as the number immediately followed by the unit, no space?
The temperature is 16°C
